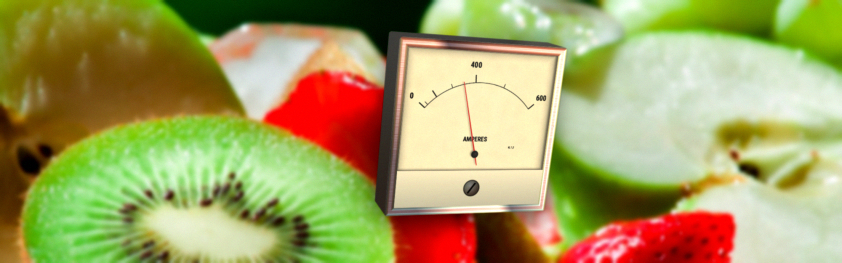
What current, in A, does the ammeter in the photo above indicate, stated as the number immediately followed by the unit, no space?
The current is 350A
